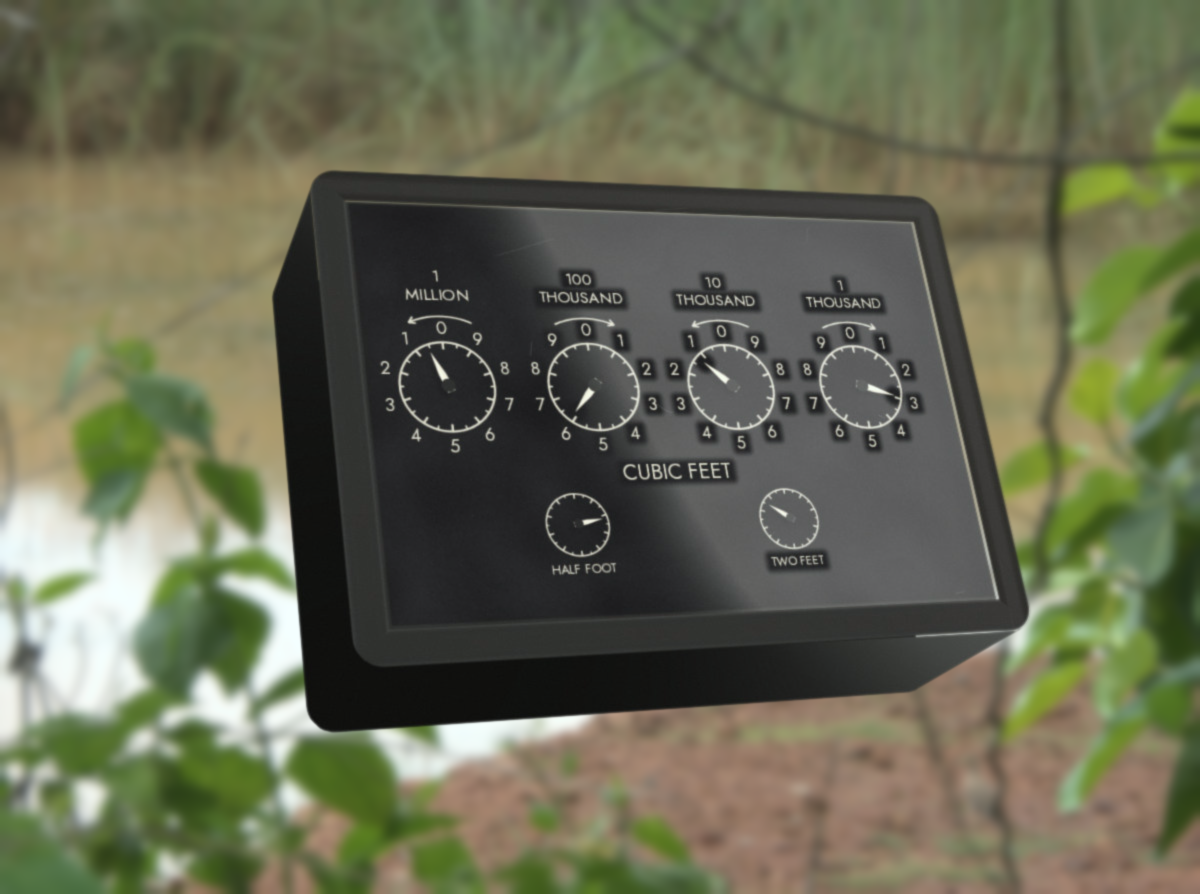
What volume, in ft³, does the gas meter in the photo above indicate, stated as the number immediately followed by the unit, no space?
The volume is 61300ft³
